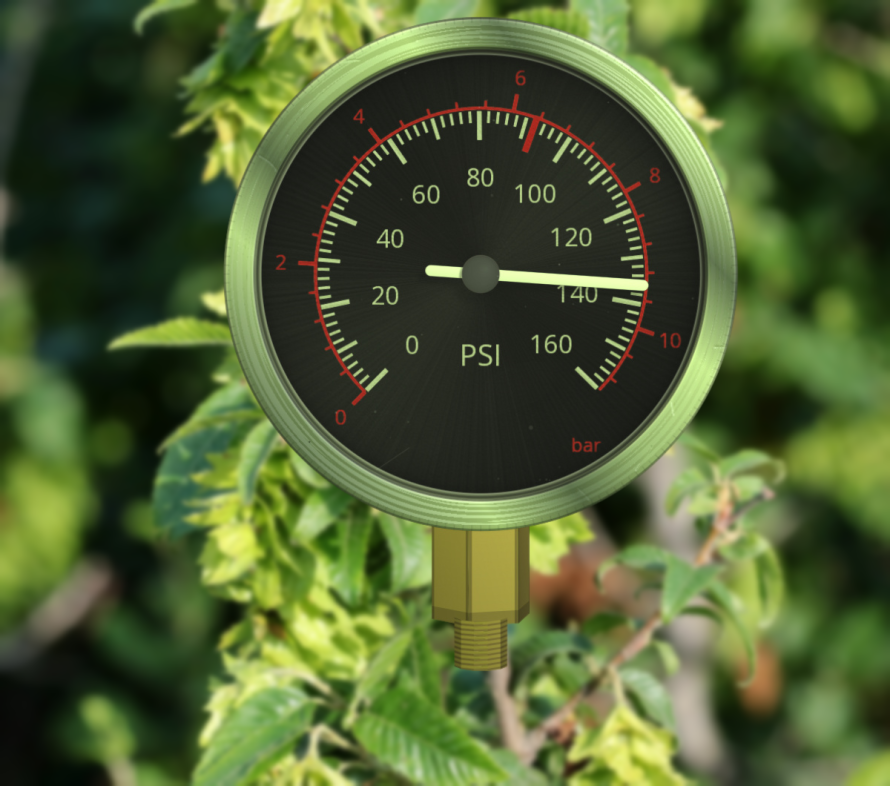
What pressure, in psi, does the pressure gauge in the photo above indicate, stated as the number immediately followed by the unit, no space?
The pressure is 136psi
